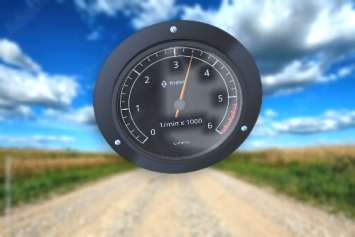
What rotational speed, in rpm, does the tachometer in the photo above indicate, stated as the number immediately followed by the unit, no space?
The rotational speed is 3400rpm
